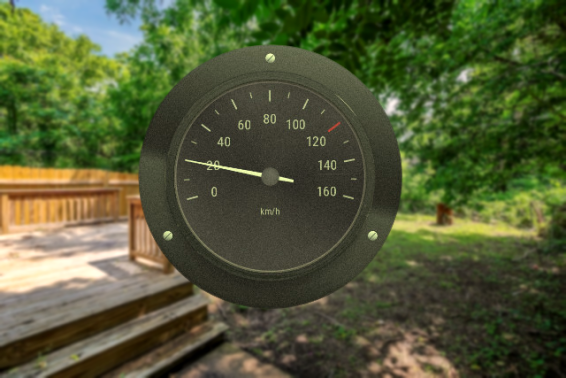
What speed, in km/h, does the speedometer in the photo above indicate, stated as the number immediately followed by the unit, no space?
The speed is 20km/h
